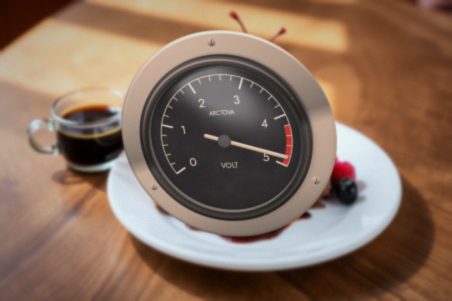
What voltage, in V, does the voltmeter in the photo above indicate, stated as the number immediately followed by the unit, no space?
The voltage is 4.8V
